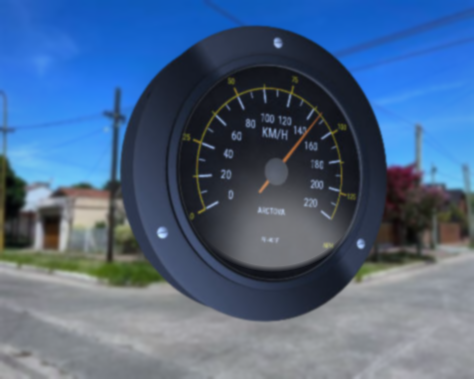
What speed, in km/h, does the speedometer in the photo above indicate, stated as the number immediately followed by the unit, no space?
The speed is 145km/h
